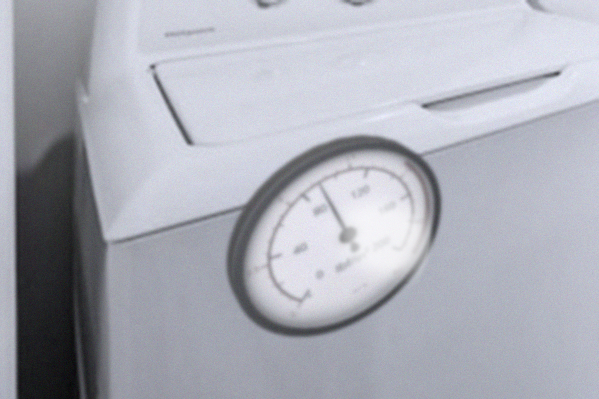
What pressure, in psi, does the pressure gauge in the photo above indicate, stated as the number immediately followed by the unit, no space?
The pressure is 90psi
